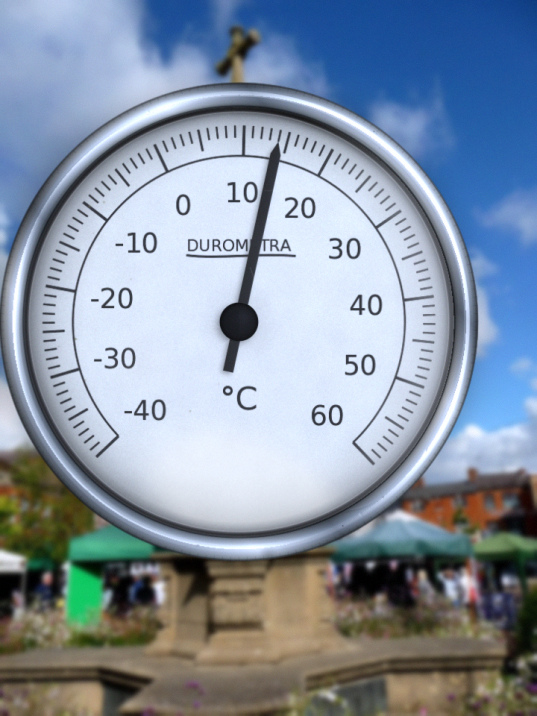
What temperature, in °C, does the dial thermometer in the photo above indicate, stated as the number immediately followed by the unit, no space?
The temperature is 14°C
